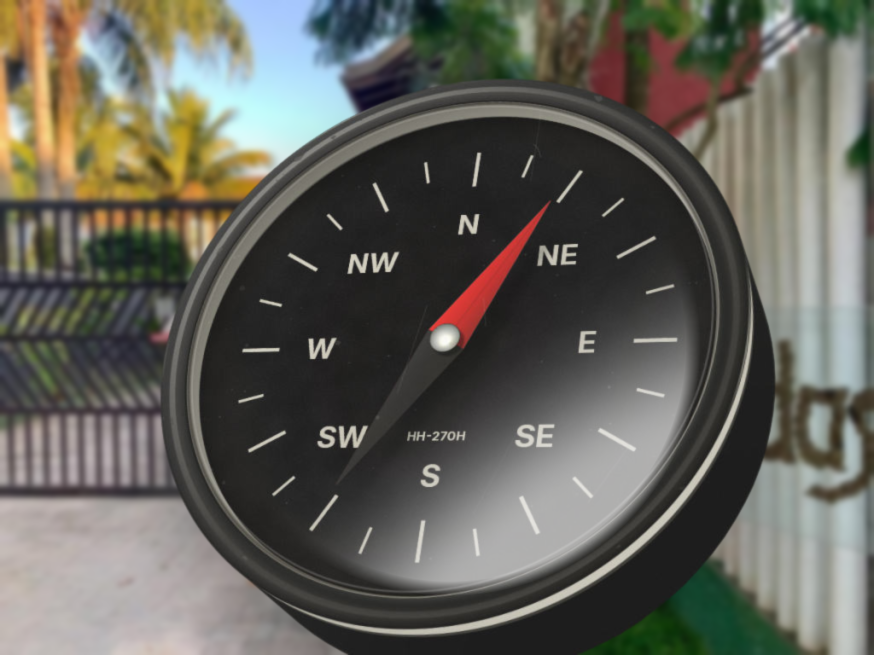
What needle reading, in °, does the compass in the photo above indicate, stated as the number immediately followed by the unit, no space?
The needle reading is 30°
